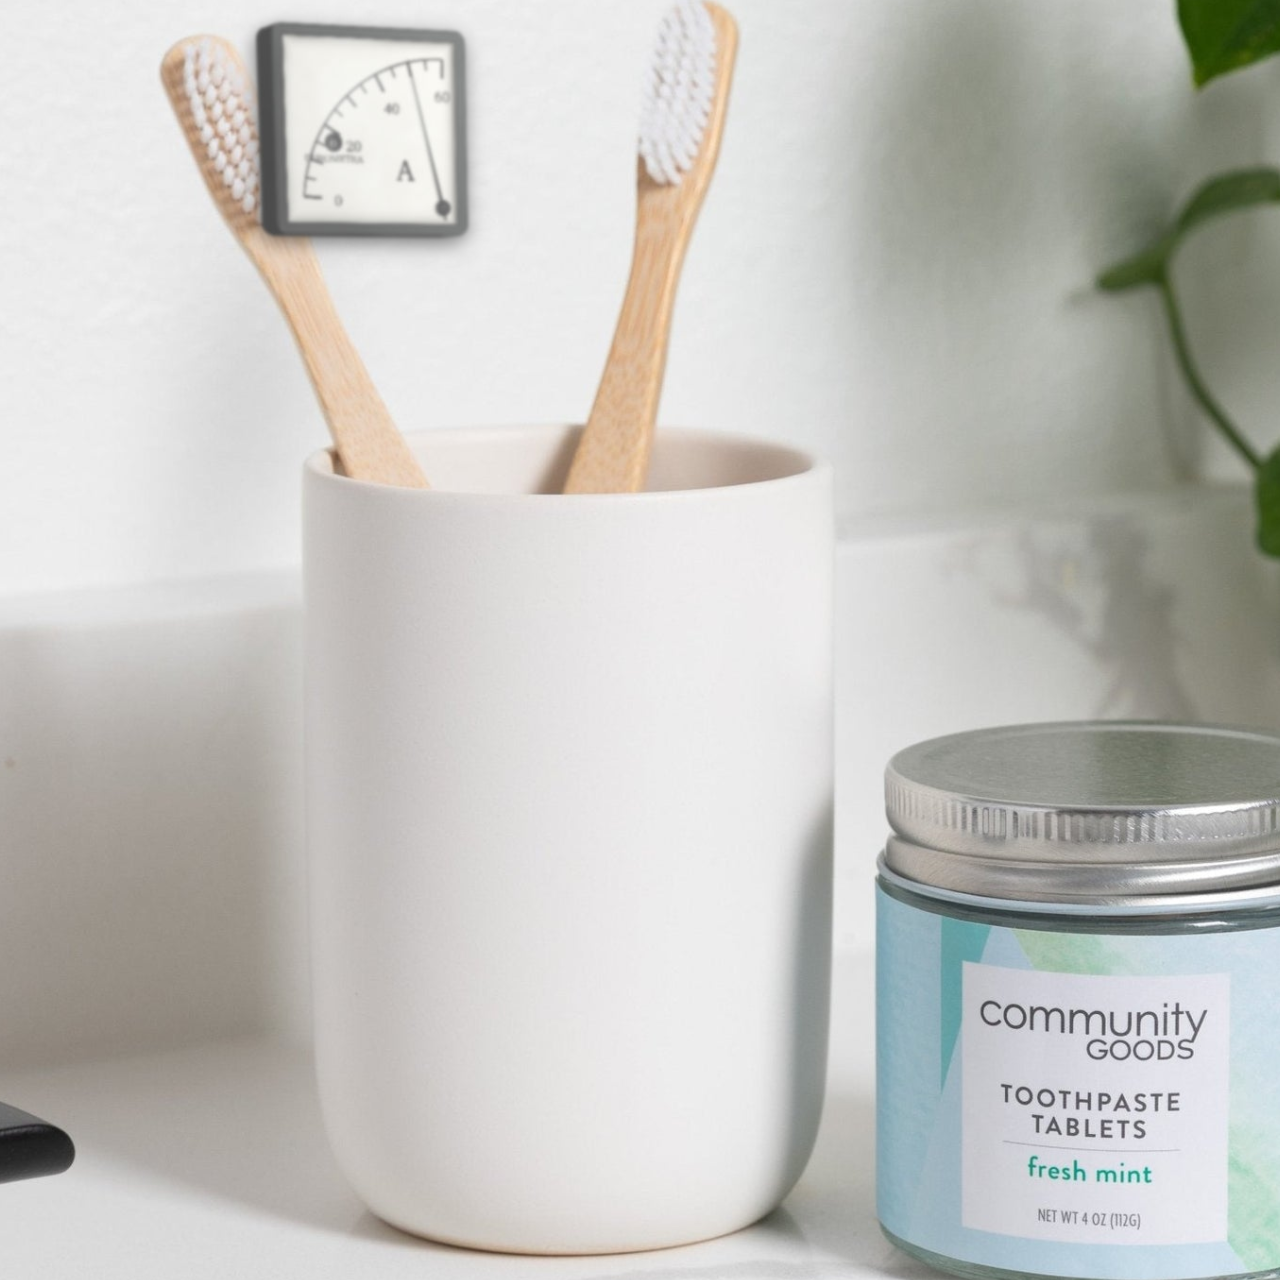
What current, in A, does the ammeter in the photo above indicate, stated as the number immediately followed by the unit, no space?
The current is 50A
